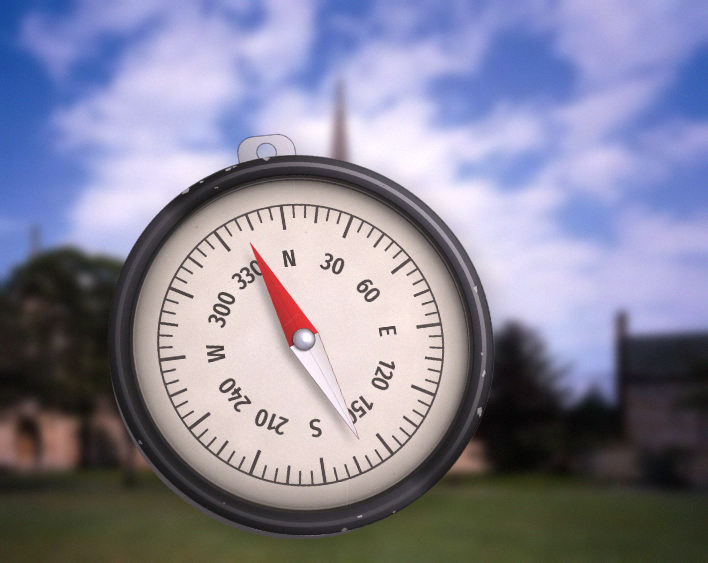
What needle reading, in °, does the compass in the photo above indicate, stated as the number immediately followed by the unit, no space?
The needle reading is 340°
